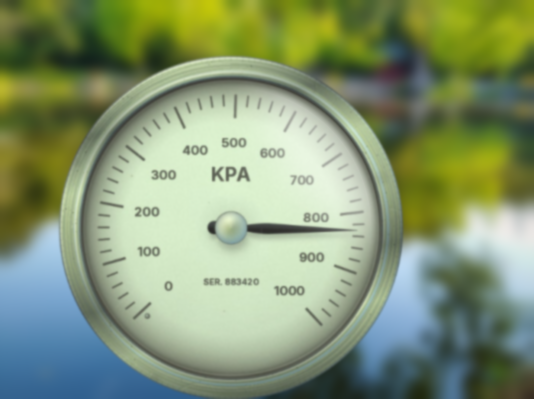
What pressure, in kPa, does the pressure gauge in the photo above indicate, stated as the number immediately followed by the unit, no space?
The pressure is 830kPa
